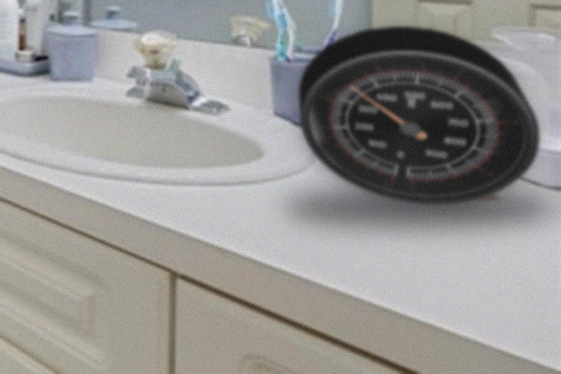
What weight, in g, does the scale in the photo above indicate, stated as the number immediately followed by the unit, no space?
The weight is 350g
